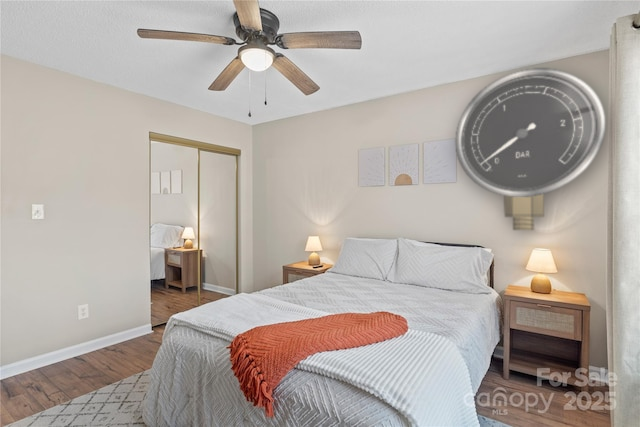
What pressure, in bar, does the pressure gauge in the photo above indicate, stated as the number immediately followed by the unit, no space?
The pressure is 0.1bar
